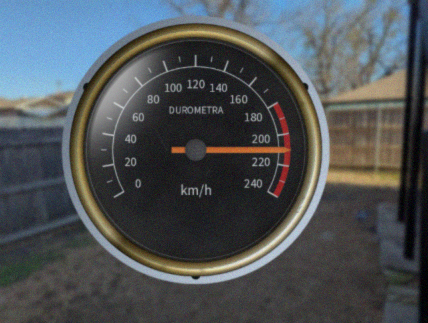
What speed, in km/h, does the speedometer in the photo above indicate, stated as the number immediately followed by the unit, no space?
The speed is 210km/h
